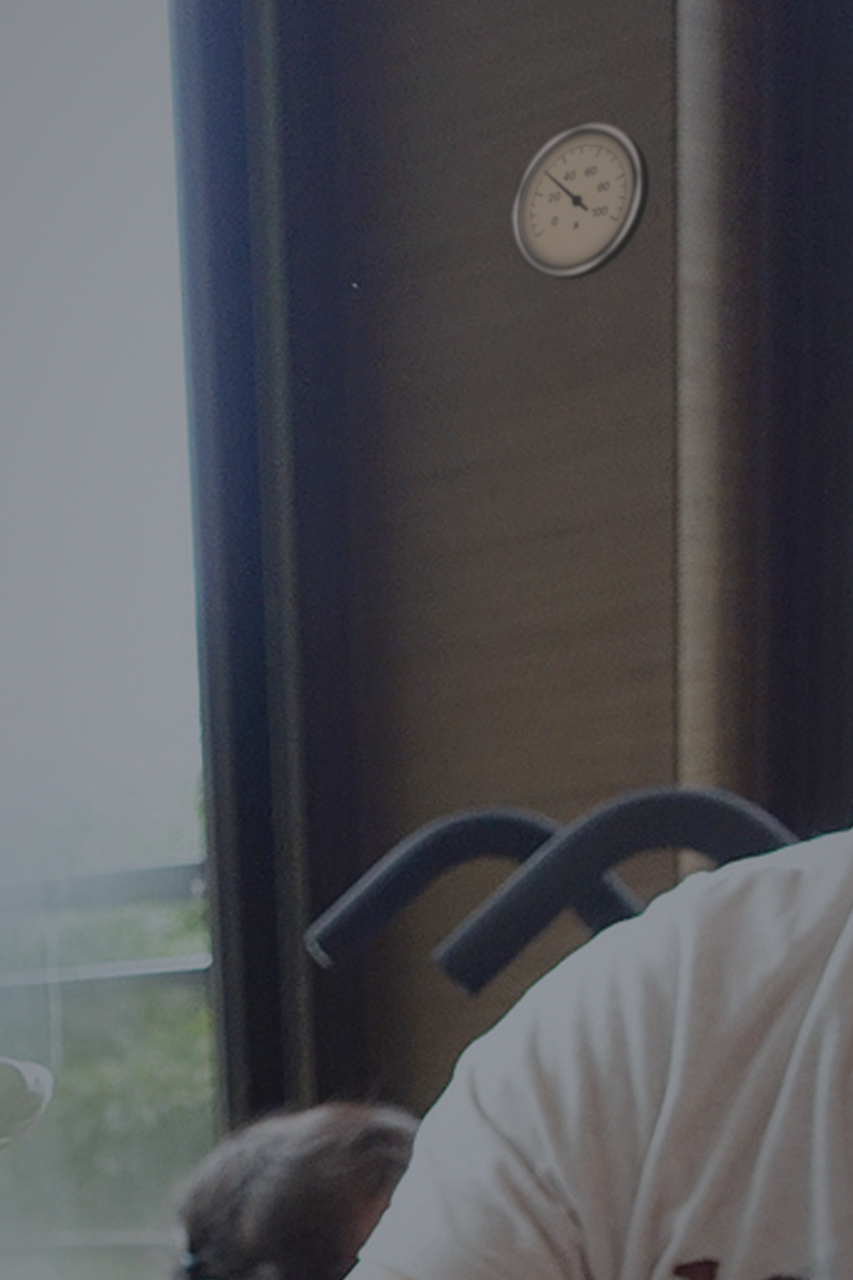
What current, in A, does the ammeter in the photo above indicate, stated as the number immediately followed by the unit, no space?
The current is 30A
